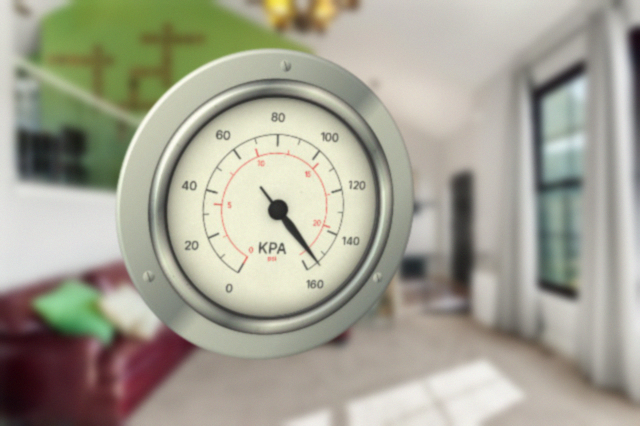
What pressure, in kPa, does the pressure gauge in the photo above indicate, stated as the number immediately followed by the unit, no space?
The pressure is 155kPa
